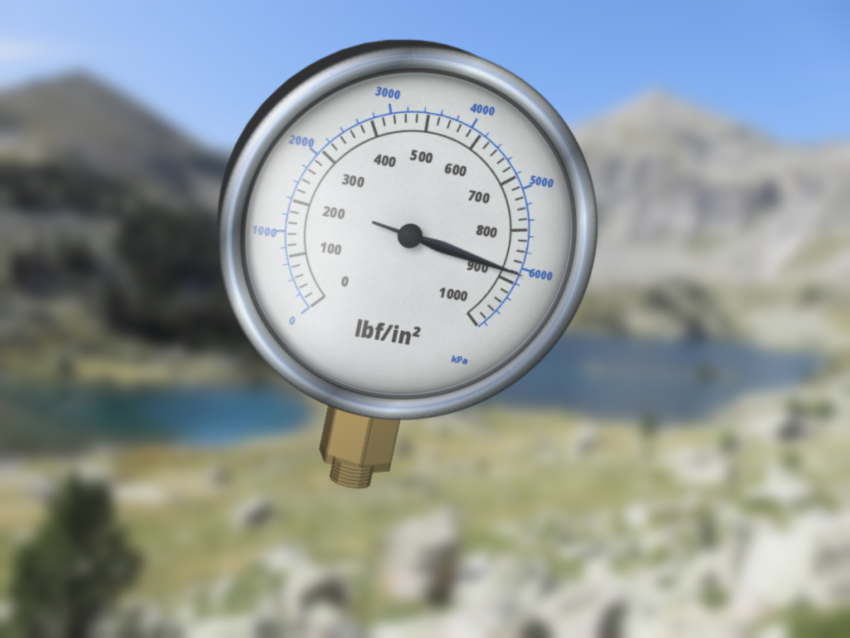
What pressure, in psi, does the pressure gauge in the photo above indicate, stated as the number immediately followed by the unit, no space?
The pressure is 880psi
